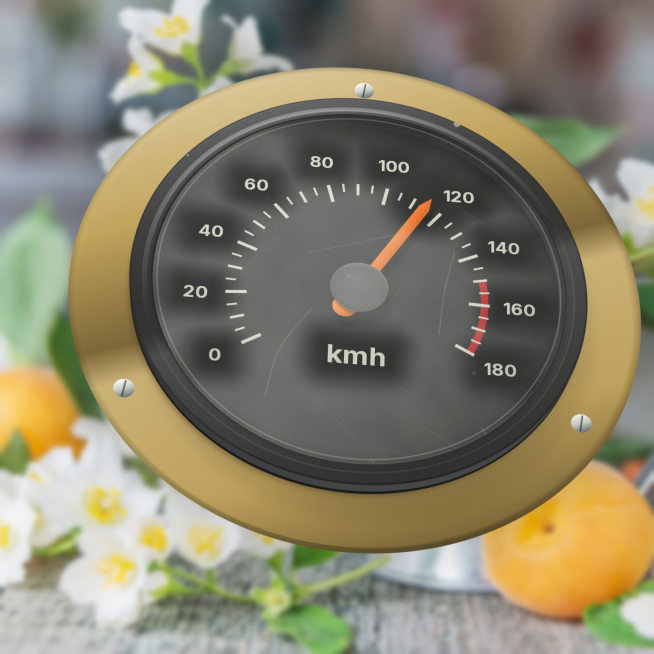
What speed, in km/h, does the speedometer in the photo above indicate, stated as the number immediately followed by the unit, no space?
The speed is 115km/h
